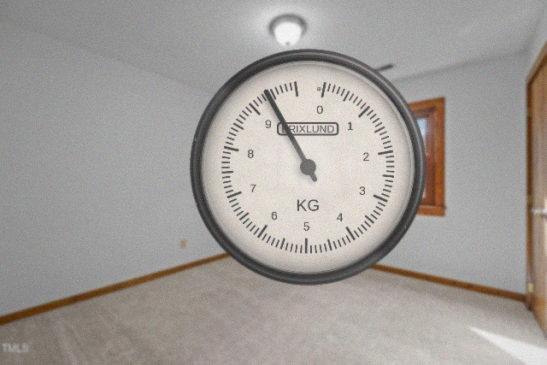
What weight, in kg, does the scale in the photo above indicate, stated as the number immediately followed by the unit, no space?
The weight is 9.4kg
